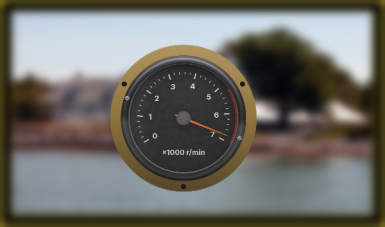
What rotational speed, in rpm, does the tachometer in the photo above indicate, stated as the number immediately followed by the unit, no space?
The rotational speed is 6800rpm
